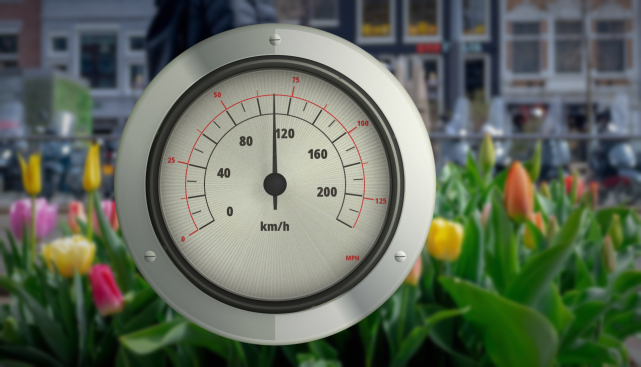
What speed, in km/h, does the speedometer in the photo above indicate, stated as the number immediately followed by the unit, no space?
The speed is 110km/h
